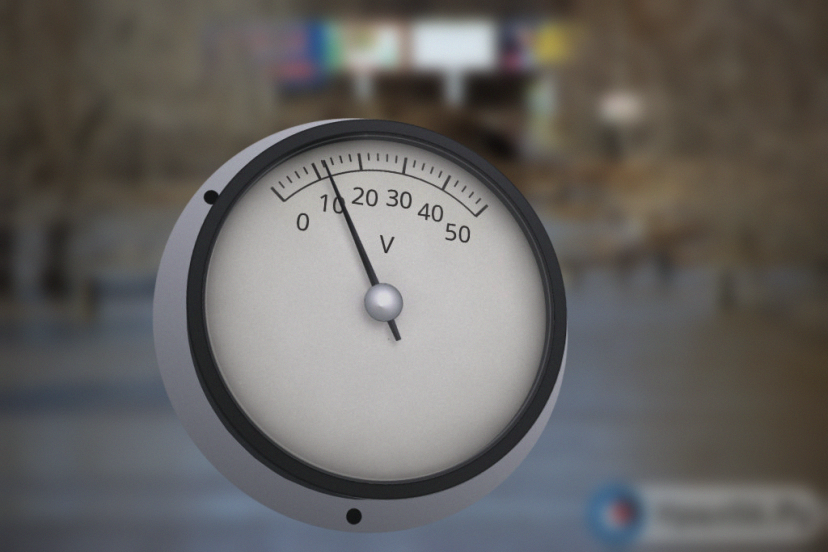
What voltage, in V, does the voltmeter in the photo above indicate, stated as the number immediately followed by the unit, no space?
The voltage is 12V
